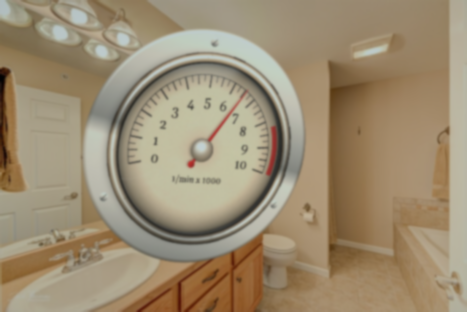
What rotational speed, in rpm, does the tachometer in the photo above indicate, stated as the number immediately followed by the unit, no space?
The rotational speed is 6500rpm
